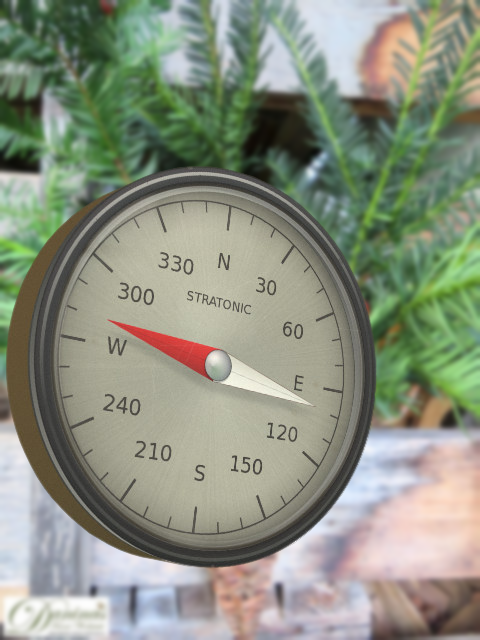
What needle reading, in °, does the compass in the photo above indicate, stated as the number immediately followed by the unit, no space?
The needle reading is 280°
